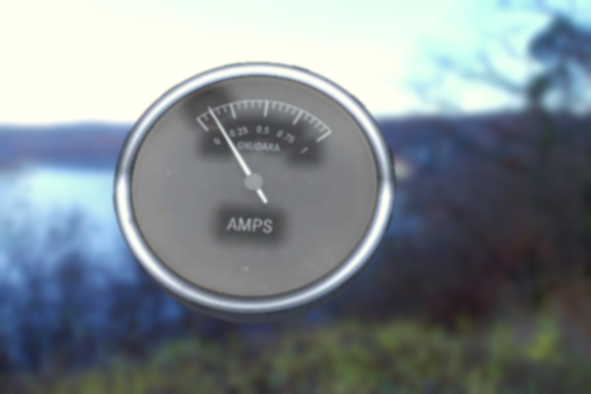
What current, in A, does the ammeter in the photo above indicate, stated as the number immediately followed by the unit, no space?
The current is 0.1A
